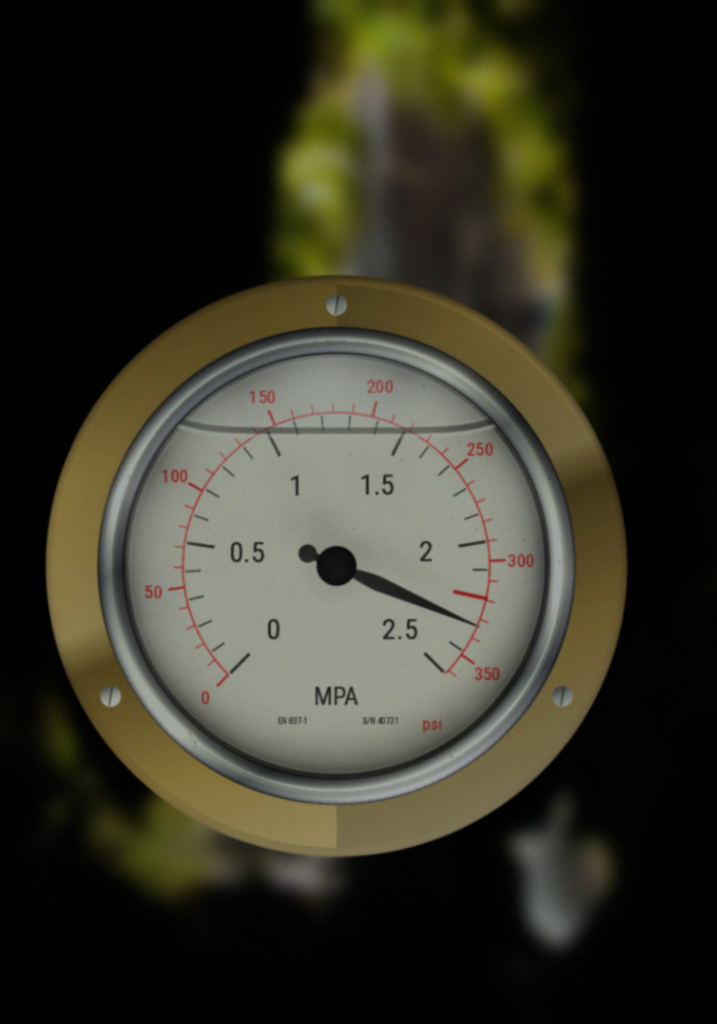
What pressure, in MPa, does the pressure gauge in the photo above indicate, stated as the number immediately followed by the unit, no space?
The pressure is 2.3MPa
